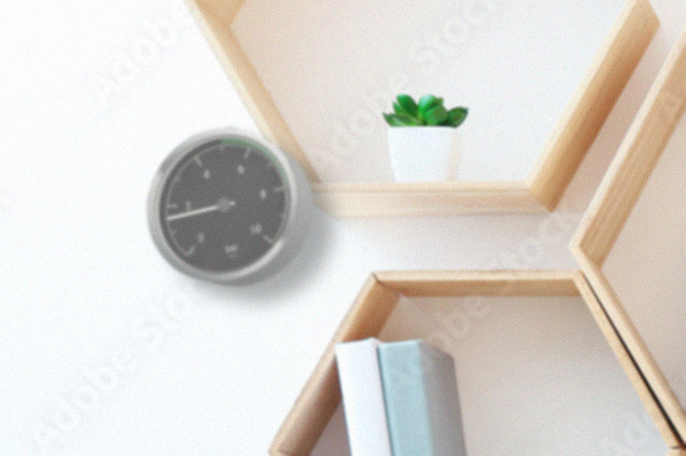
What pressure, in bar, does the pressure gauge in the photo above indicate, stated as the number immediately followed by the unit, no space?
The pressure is 1.5bar
